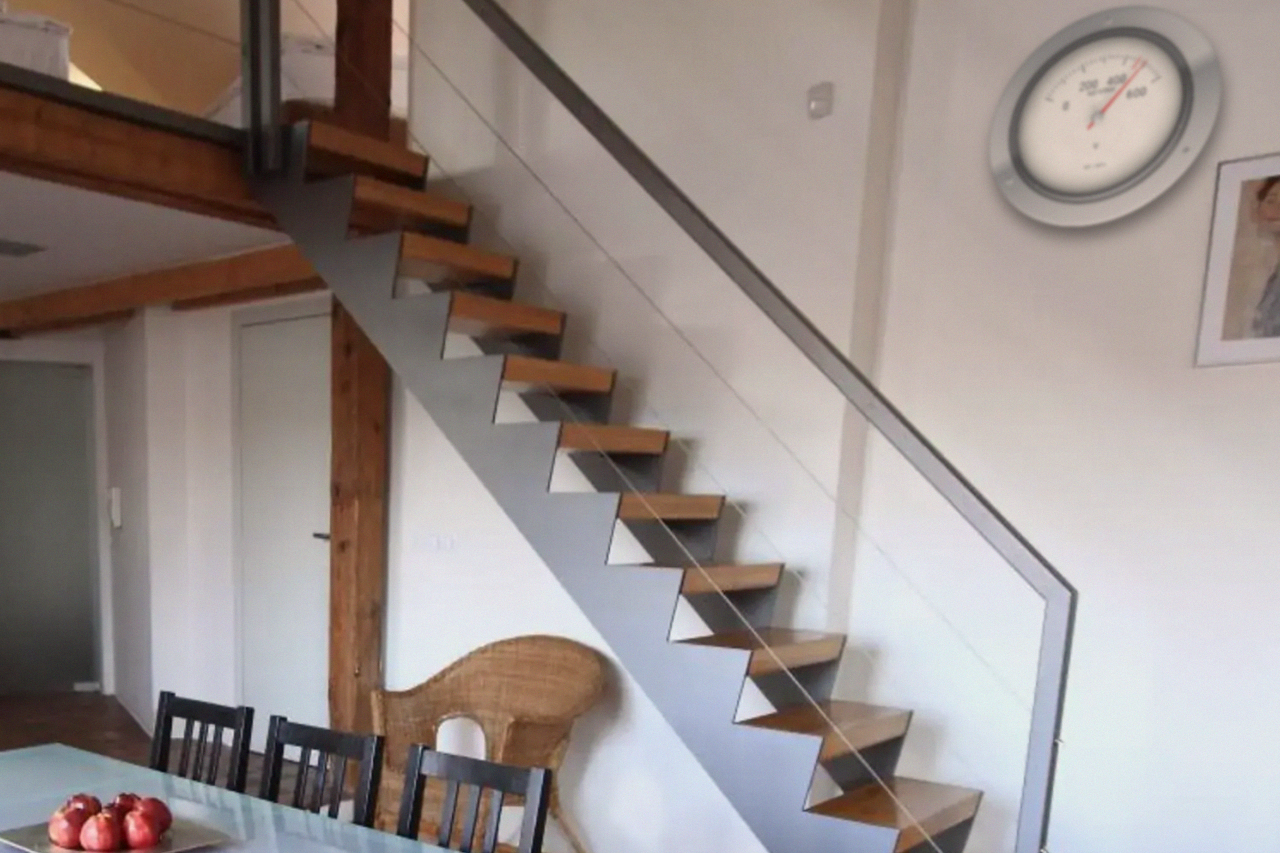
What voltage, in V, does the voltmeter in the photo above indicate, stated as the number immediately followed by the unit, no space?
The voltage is 500V
